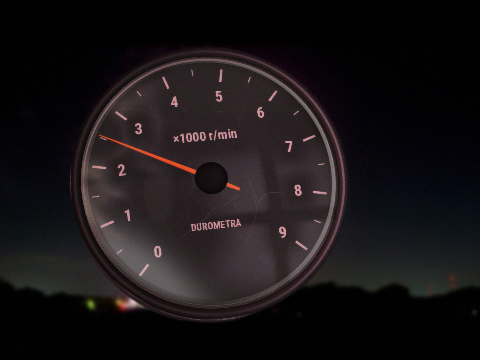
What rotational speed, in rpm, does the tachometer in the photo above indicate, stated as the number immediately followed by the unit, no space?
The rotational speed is 2500rpm
